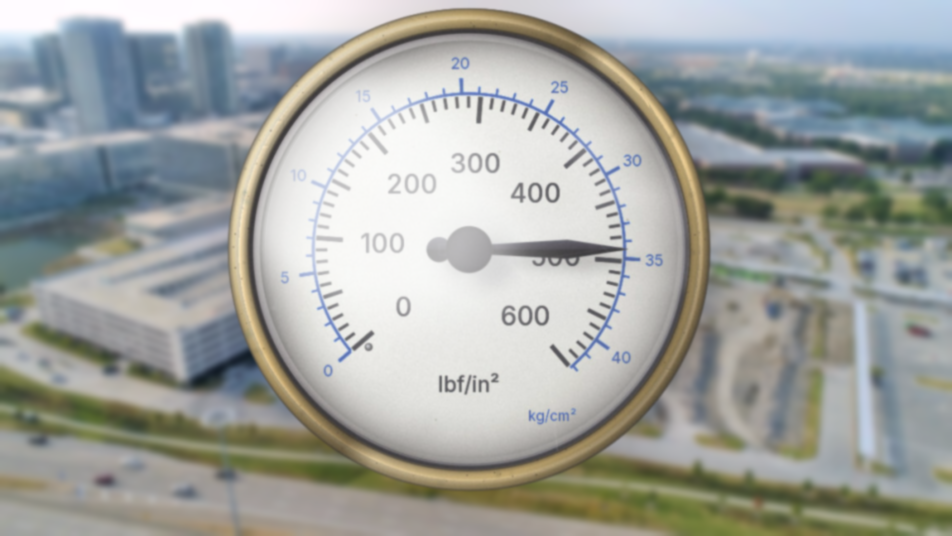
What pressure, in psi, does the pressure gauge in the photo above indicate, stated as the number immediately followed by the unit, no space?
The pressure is 490psi
